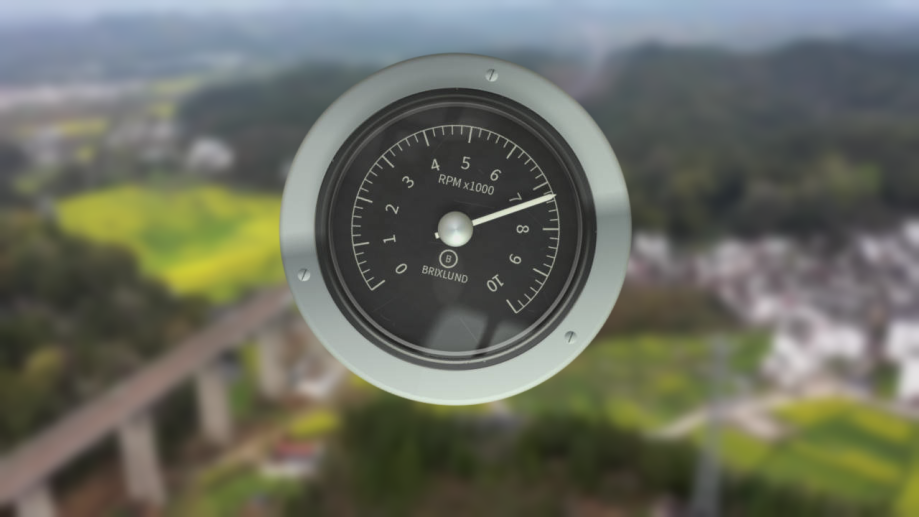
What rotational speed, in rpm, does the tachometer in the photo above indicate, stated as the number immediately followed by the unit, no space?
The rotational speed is 7300rpm
